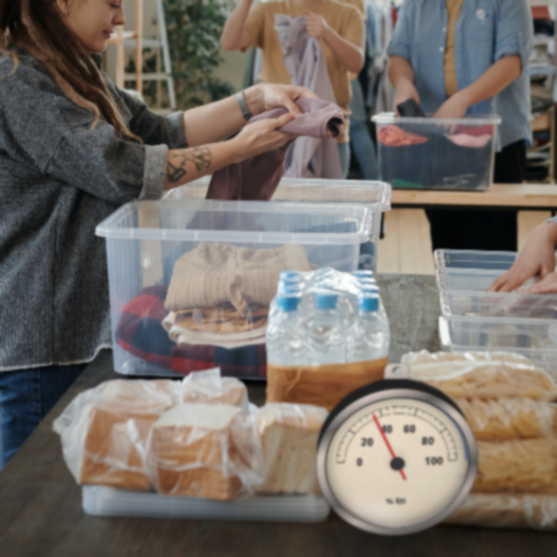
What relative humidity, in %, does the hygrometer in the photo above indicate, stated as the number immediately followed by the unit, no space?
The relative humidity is 36%
